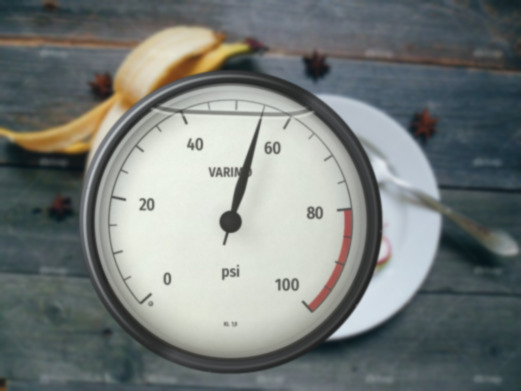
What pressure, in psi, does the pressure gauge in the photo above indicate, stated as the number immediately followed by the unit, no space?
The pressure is 55psi
